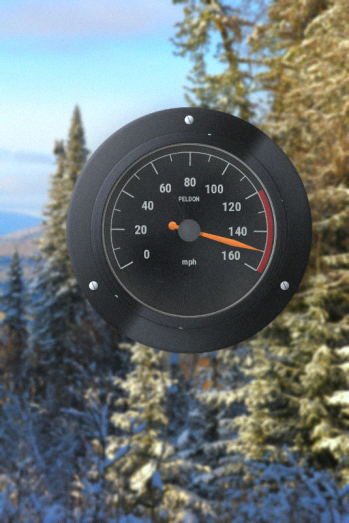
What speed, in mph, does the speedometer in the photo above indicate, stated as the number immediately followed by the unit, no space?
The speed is 150mph
